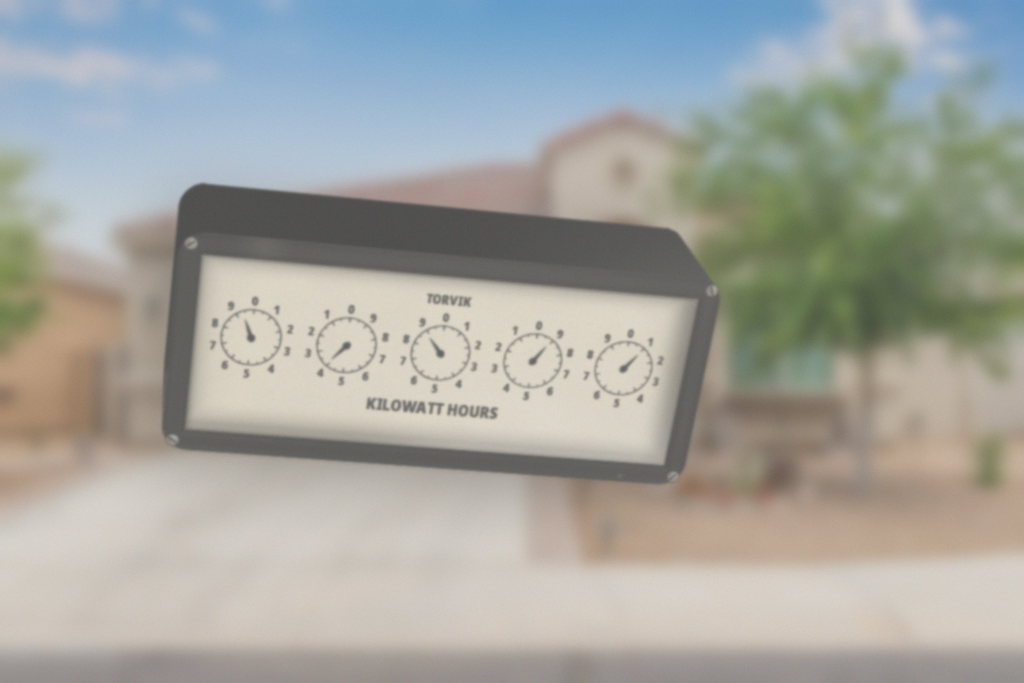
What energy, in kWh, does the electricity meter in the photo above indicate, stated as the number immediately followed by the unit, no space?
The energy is 93891kWh
